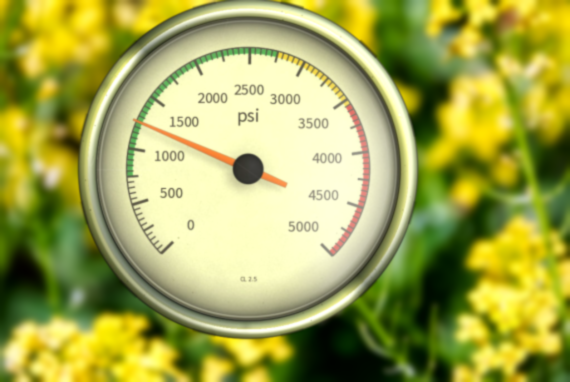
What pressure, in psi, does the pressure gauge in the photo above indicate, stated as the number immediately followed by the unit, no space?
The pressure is 1250psi
